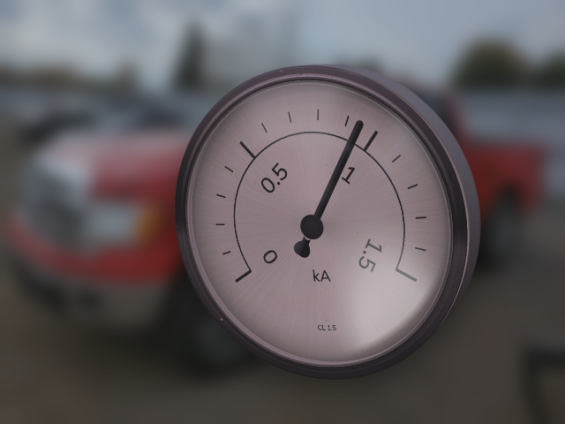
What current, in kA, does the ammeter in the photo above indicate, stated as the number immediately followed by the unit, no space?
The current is 0.95kA
